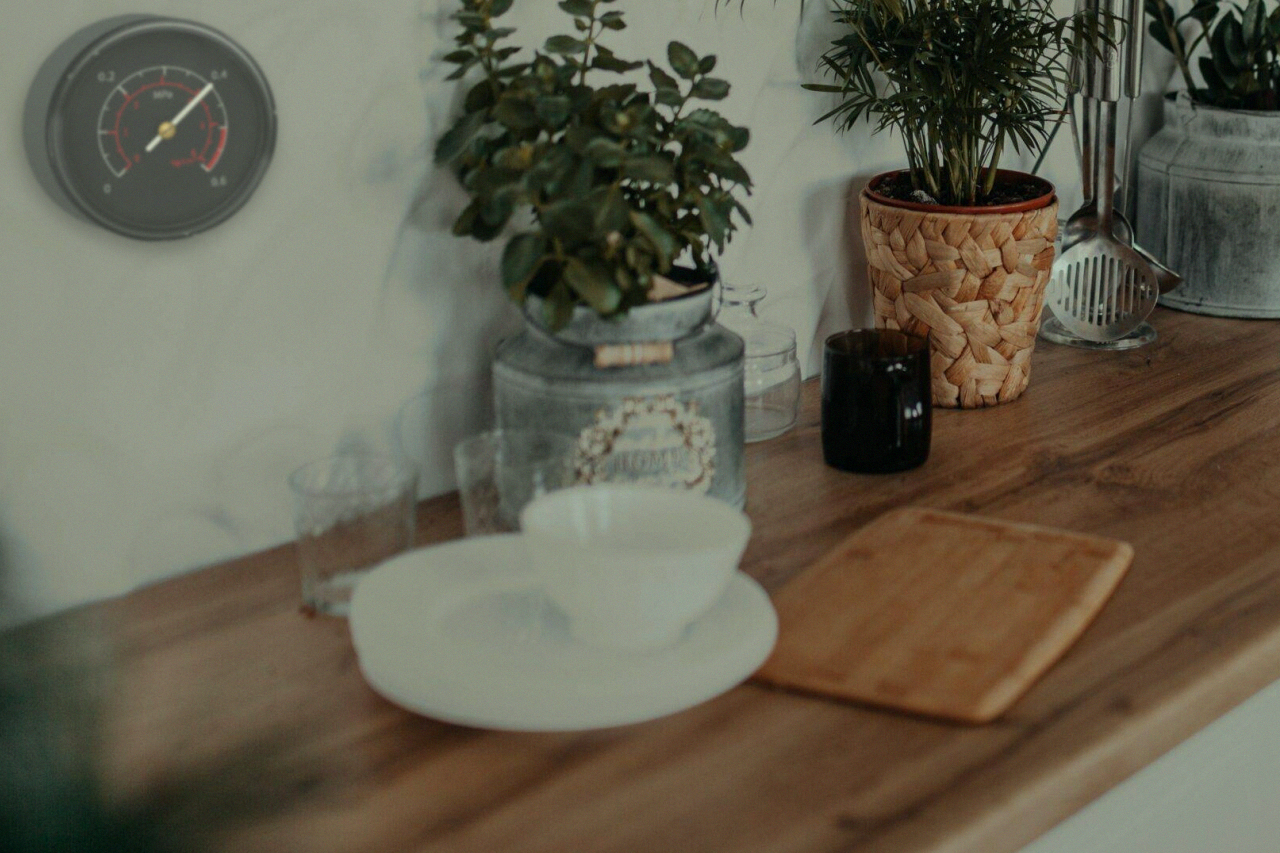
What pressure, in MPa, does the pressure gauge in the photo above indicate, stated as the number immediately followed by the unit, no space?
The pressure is 0.4MPa
